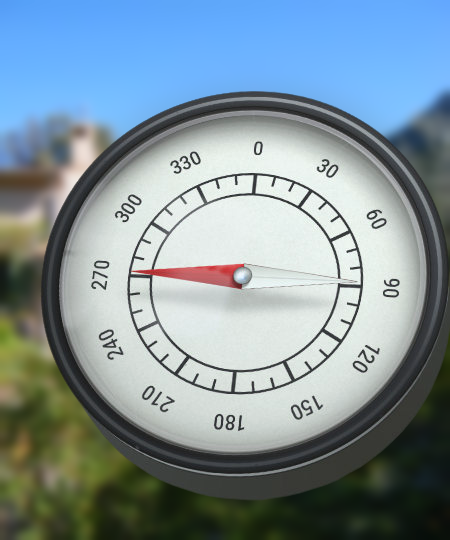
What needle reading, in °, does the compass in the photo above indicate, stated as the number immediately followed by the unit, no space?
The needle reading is 270°
